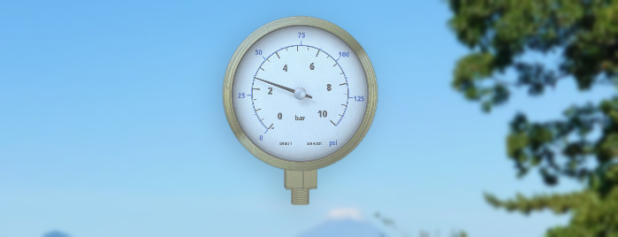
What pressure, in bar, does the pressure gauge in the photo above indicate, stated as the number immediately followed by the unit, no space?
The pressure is 2.5bar
